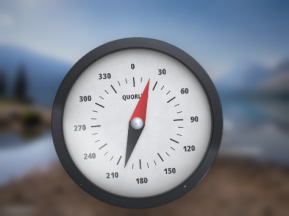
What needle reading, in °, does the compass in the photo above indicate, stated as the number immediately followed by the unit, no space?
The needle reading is 20°
